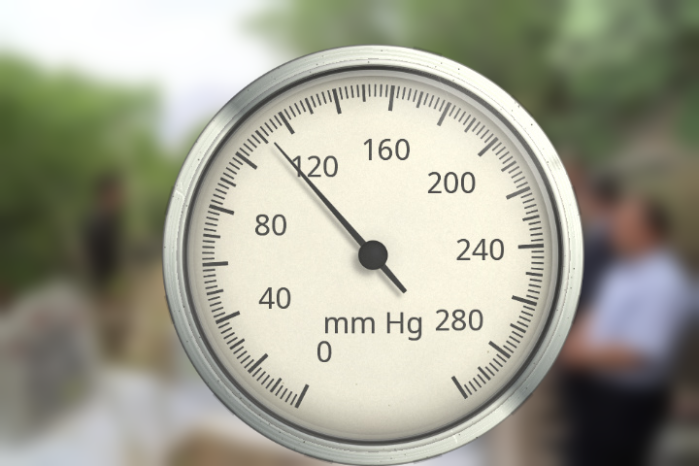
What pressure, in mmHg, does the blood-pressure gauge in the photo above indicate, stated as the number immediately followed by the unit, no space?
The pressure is 112mmHg
